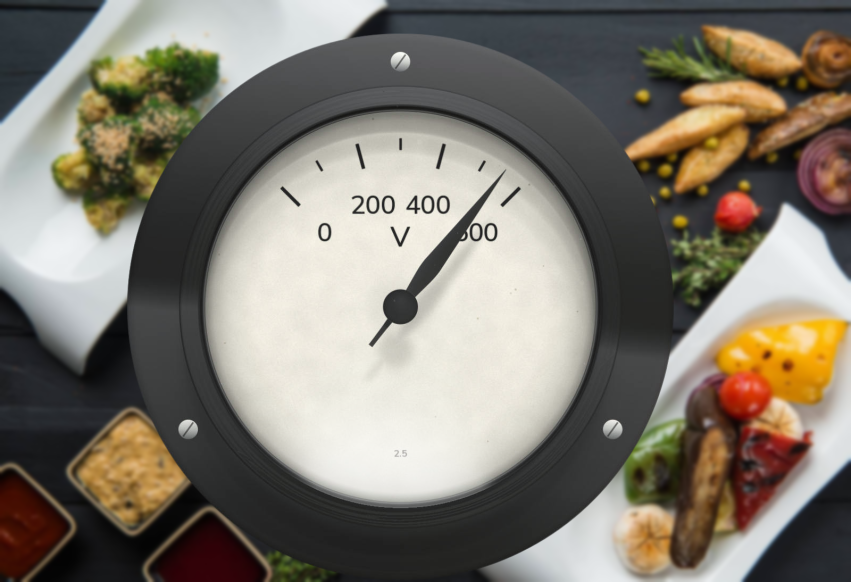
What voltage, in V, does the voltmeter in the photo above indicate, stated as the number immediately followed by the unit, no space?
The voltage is 550V
